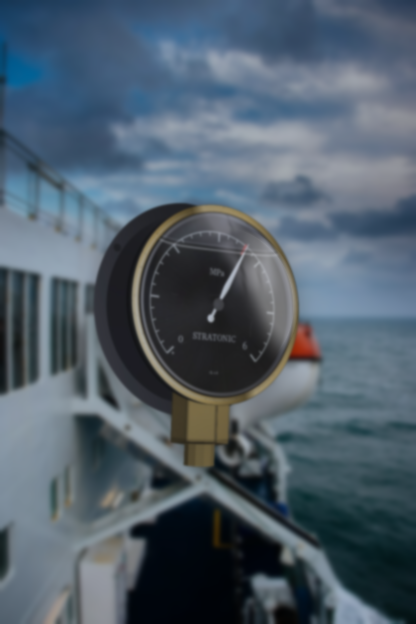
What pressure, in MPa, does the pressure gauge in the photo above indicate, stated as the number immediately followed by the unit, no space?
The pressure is 3.6MPa
